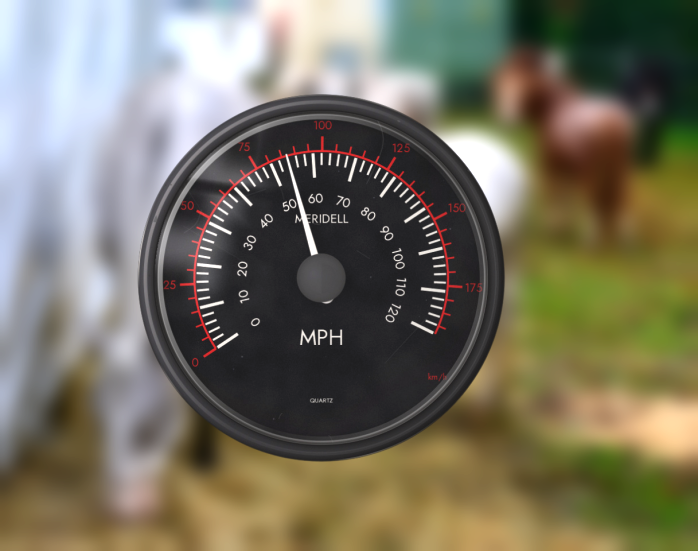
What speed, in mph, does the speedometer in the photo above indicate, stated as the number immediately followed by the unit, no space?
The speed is 54mph
